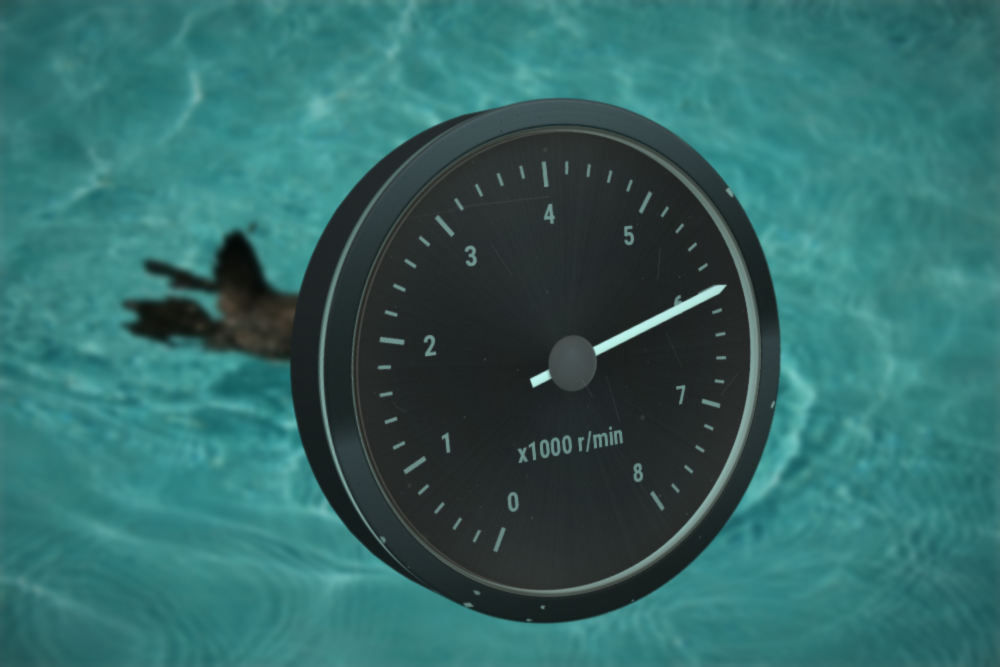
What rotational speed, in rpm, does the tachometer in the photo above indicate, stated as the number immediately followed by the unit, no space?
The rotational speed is 6000rpm
